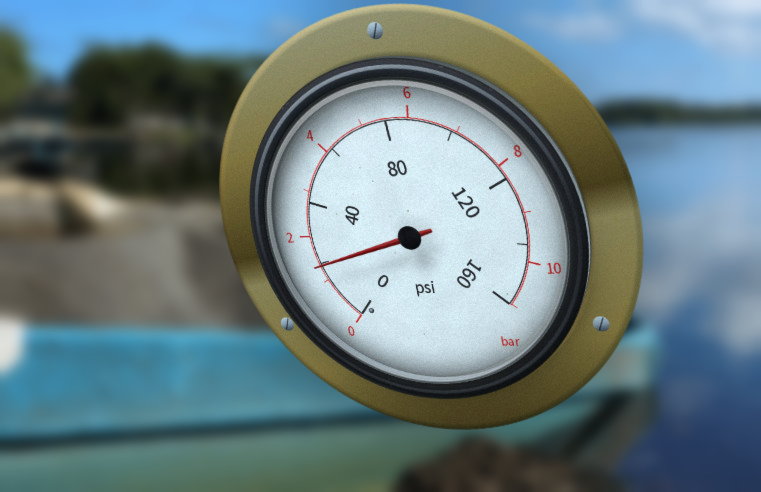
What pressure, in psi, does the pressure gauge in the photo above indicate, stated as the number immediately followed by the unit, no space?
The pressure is 20psi
